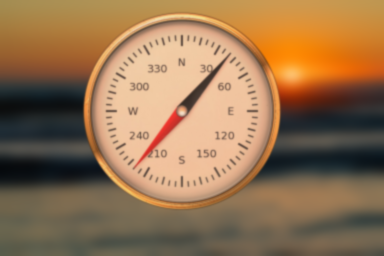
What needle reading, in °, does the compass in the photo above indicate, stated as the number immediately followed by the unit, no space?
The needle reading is 220°
